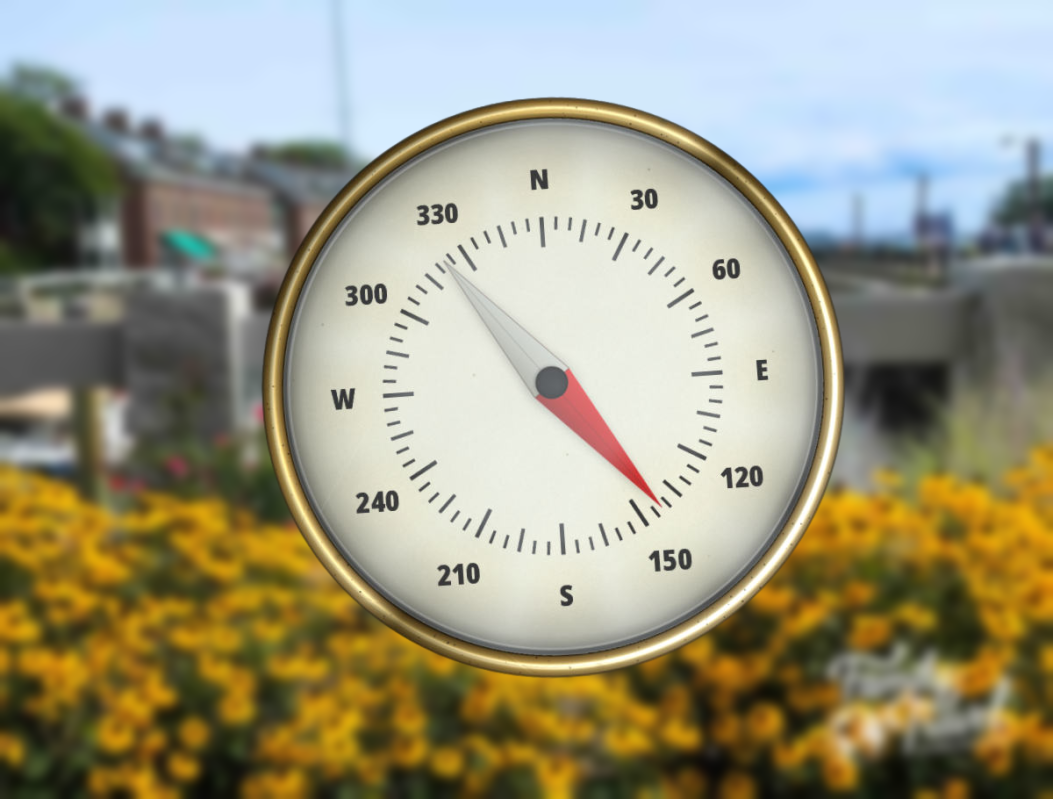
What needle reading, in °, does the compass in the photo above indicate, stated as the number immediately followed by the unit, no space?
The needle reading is 142.5°
